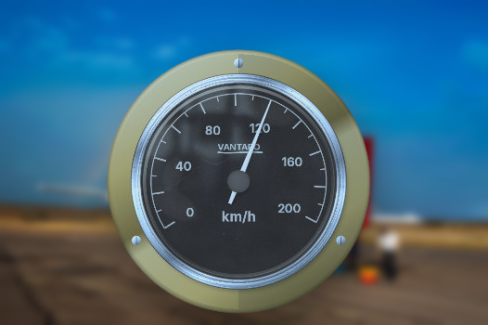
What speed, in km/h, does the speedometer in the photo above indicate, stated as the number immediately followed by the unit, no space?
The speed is 120km/h
